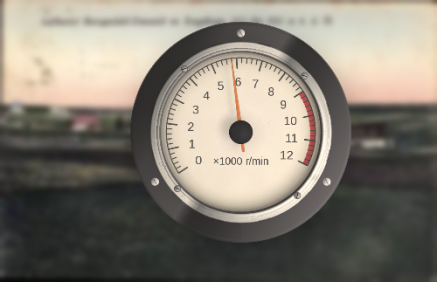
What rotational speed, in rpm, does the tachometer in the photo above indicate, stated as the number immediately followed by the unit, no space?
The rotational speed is 5800rpm
